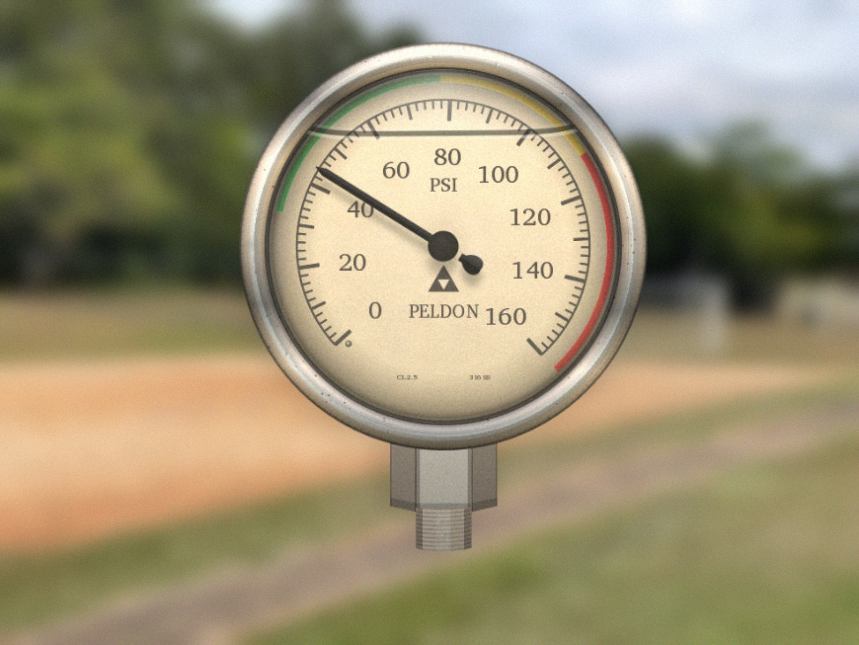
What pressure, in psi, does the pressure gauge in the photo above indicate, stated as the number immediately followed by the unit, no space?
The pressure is 44psi
